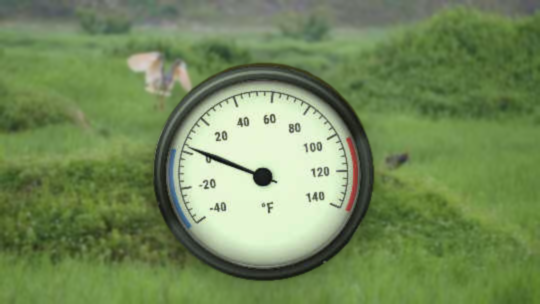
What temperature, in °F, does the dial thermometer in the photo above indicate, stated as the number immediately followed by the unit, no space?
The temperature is 4°F
